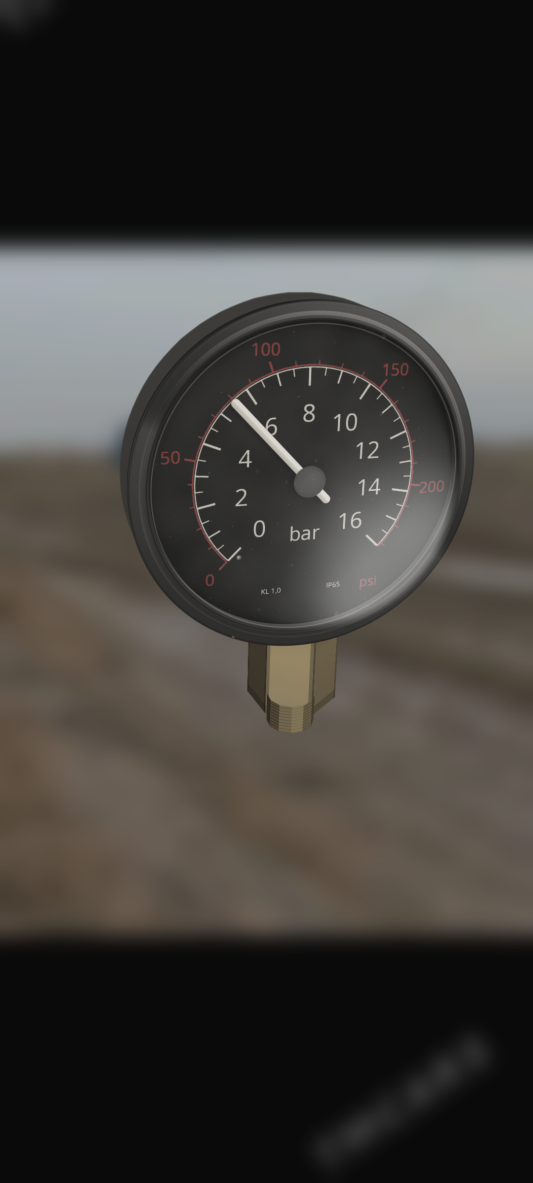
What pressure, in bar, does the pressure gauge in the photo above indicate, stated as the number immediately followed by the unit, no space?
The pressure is 5.5bar
